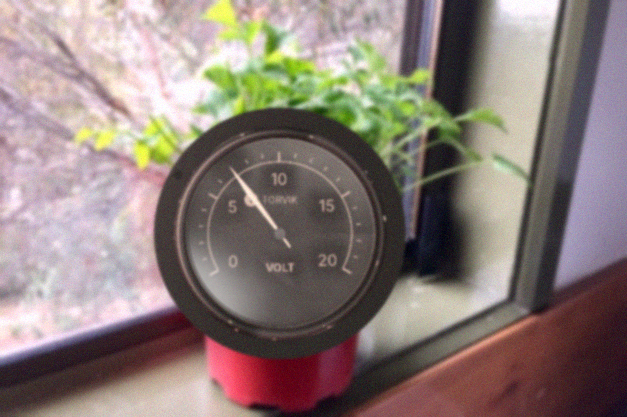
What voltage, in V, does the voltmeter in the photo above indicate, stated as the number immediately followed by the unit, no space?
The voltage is 7V
